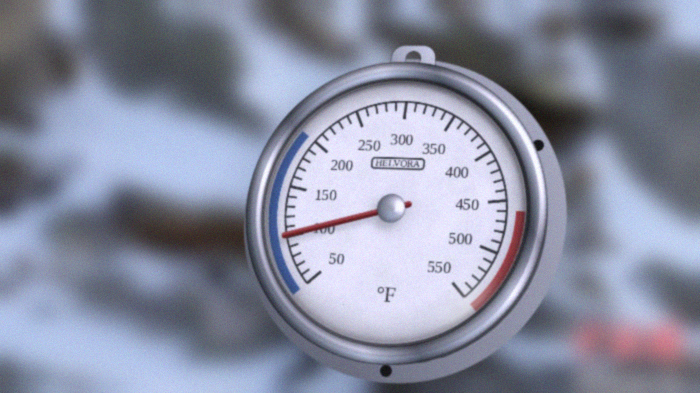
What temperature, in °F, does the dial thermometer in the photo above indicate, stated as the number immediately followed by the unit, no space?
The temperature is 100°F
